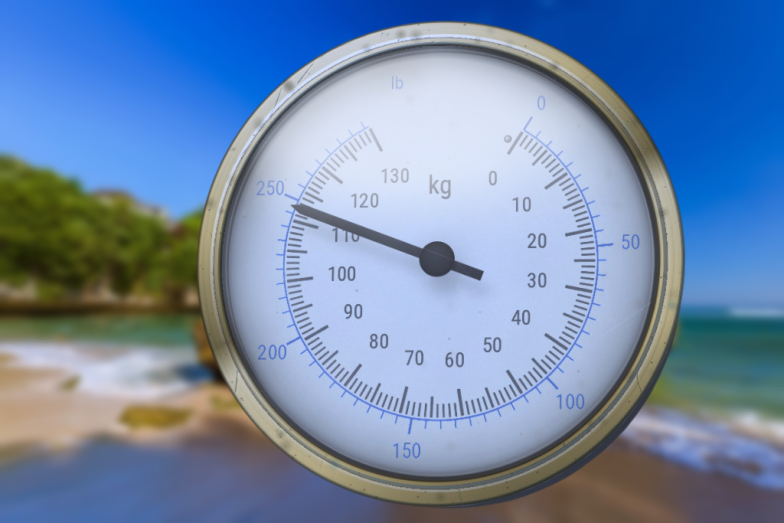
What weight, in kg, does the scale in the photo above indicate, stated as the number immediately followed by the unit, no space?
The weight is 112kg
